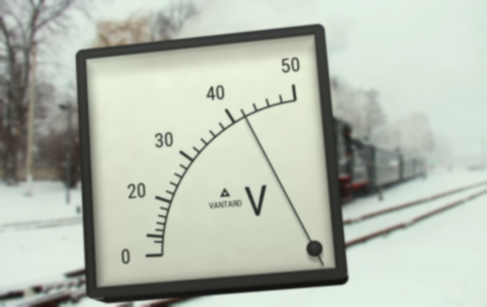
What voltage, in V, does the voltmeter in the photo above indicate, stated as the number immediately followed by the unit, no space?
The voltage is 42V
